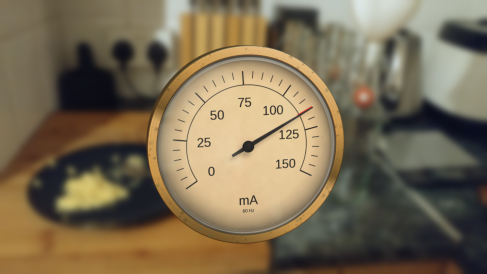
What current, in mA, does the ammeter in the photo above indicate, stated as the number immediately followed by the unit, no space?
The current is 115mA
